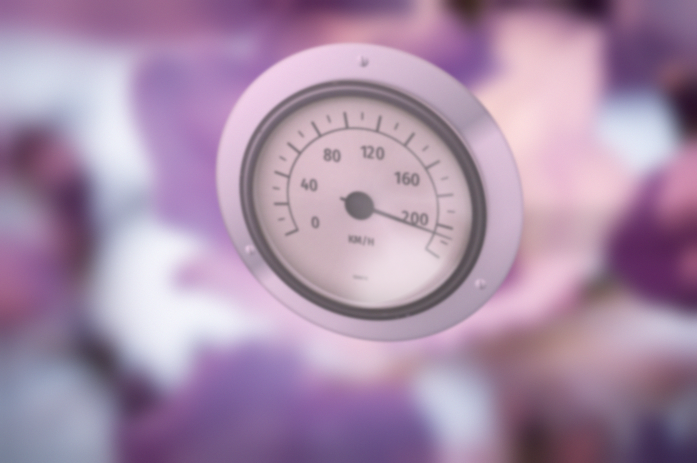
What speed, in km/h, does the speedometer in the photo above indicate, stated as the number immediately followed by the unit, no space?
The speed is 205km/h
